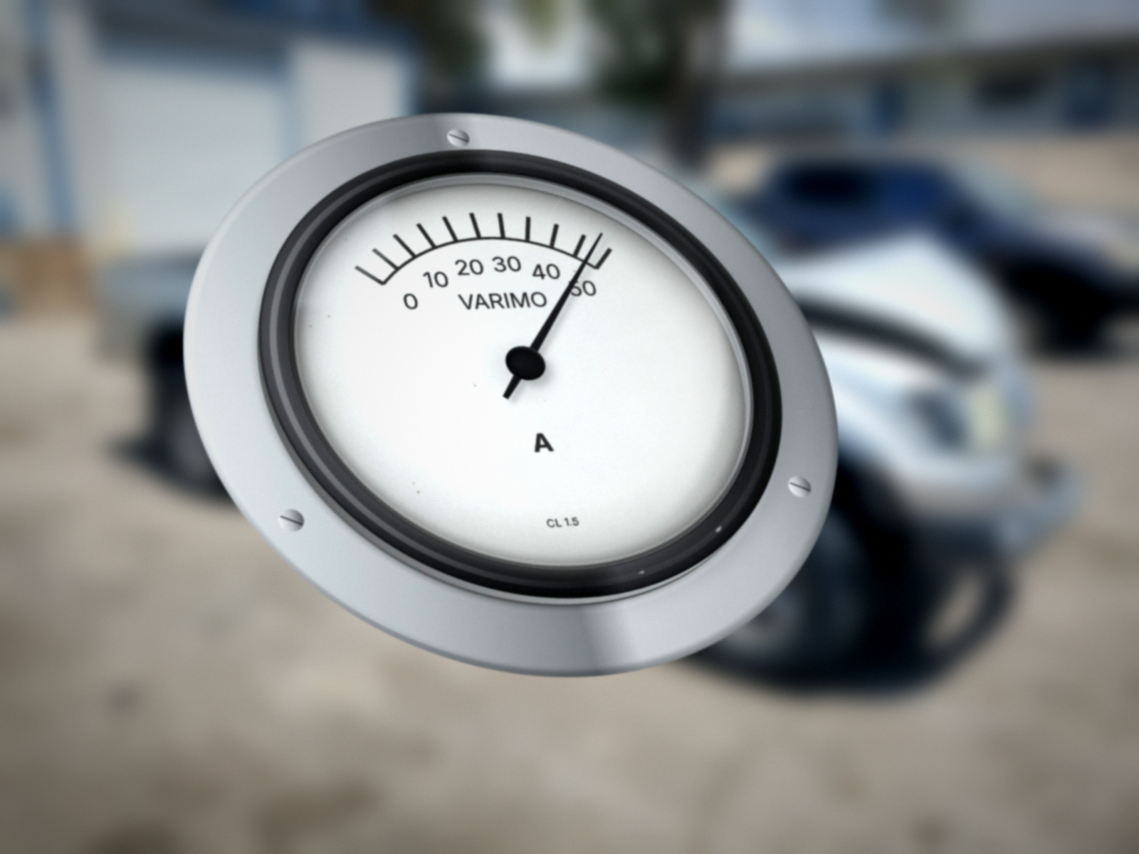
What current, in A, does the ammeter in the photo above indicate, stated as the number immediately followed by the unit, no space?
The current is 47.5A
